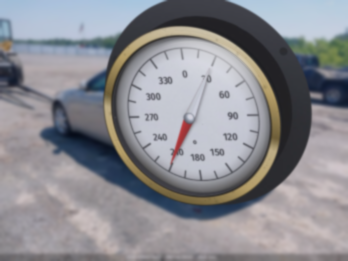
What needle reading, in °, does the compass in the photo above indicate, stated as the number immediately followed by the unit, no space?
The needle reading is 210°
